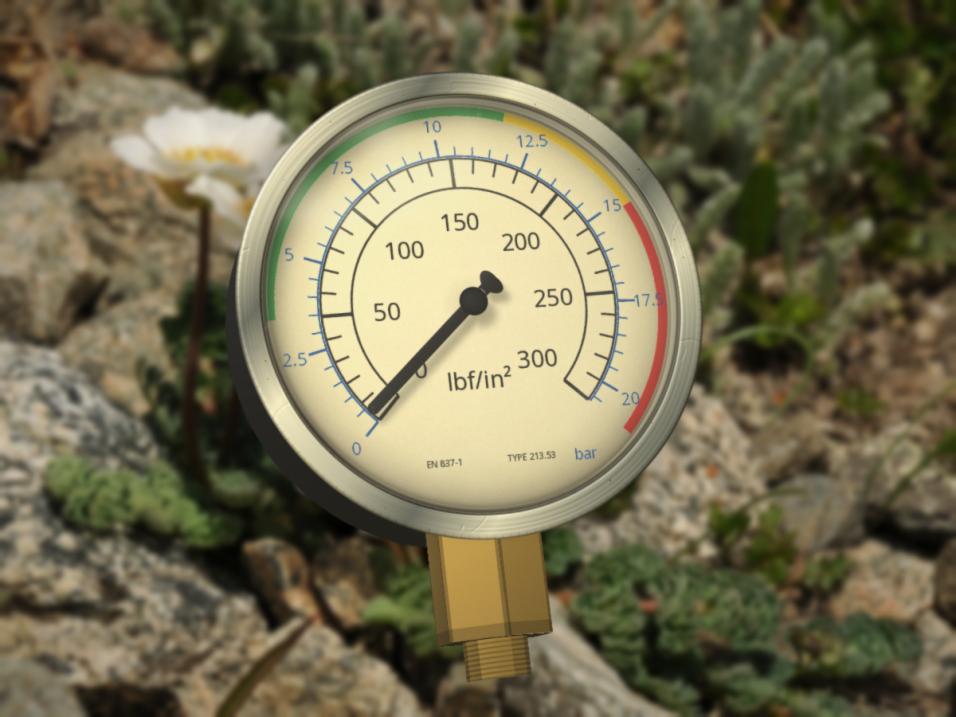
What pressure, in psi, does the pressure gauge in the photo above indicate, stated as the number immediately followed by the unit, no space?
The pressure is 5psi
